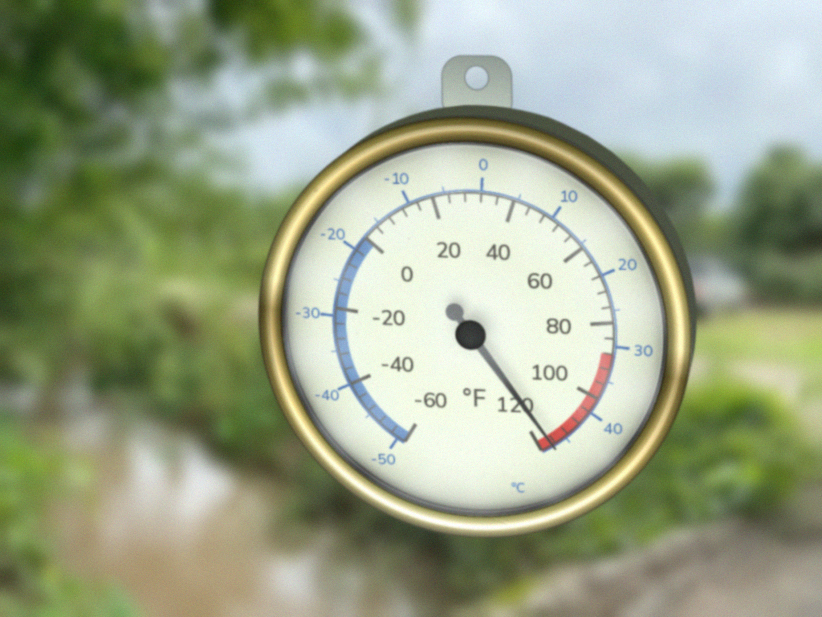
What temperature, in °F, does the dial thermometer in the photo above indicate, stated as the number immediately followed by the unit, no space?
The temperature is 116°F
